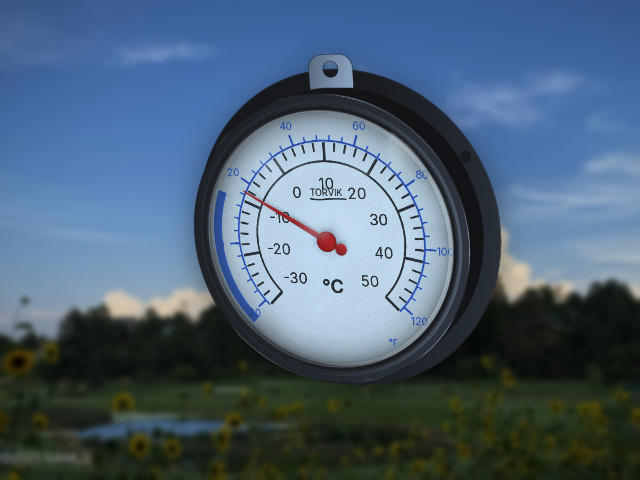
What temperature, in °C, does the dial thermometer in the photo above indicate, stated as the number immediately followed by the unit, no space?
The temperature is -8°C
